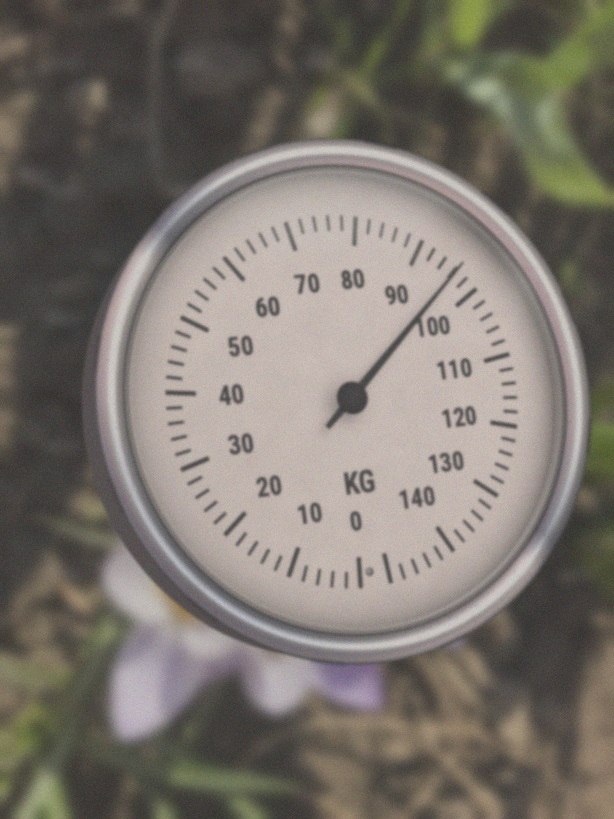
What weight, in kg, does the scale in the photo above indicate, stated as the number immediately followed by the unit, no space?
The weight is 96kg
